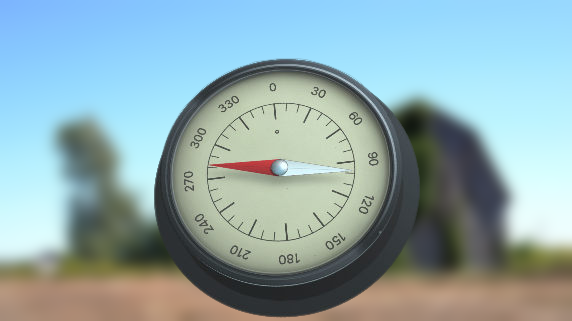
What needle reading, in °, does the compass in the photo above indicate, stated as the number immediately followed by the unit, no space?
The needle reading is 280°
